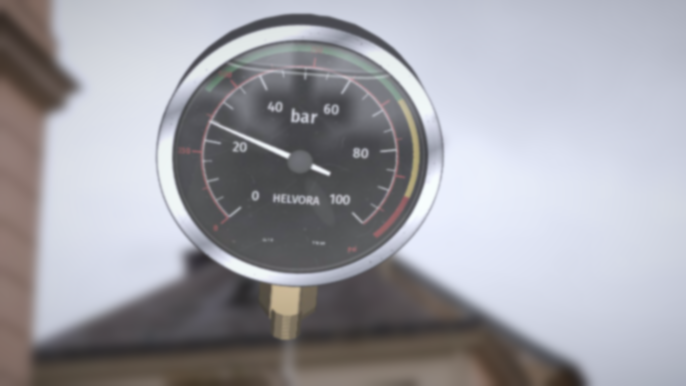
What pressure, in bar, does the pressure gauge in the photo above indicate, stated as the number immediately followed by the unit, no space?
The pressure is 25bar
